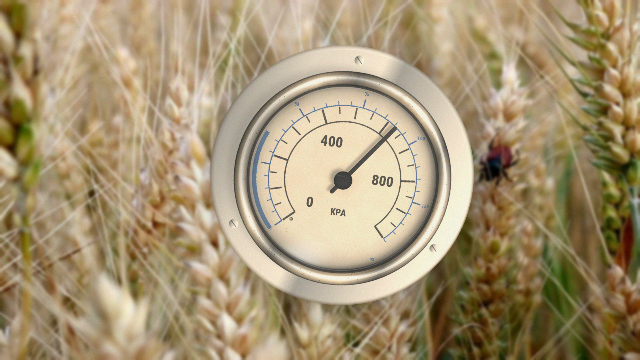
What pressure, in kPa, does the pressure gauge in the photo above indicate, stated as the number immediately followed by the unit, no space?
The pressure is 625kPa
